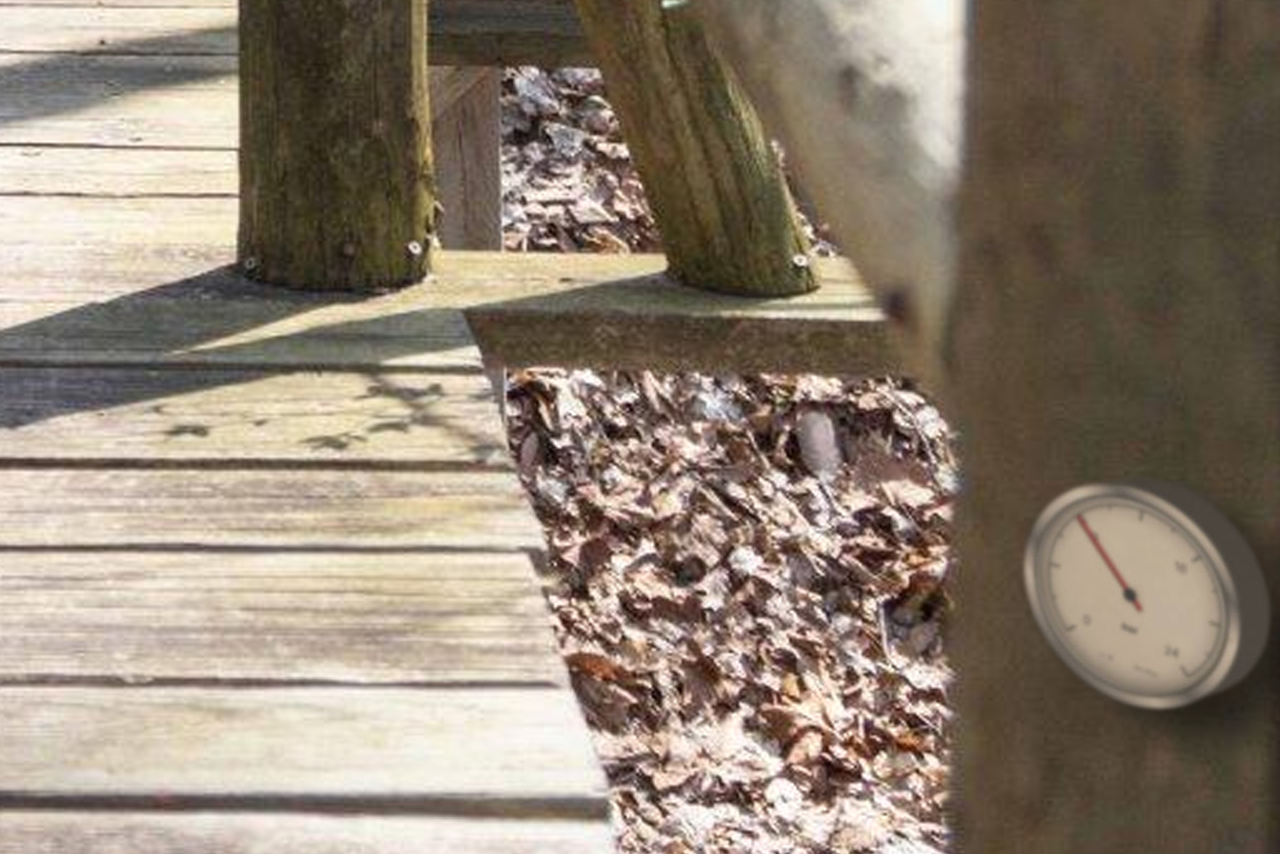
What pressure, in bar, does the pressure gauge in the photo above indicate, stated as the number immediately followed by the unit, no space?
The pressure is 8bar
